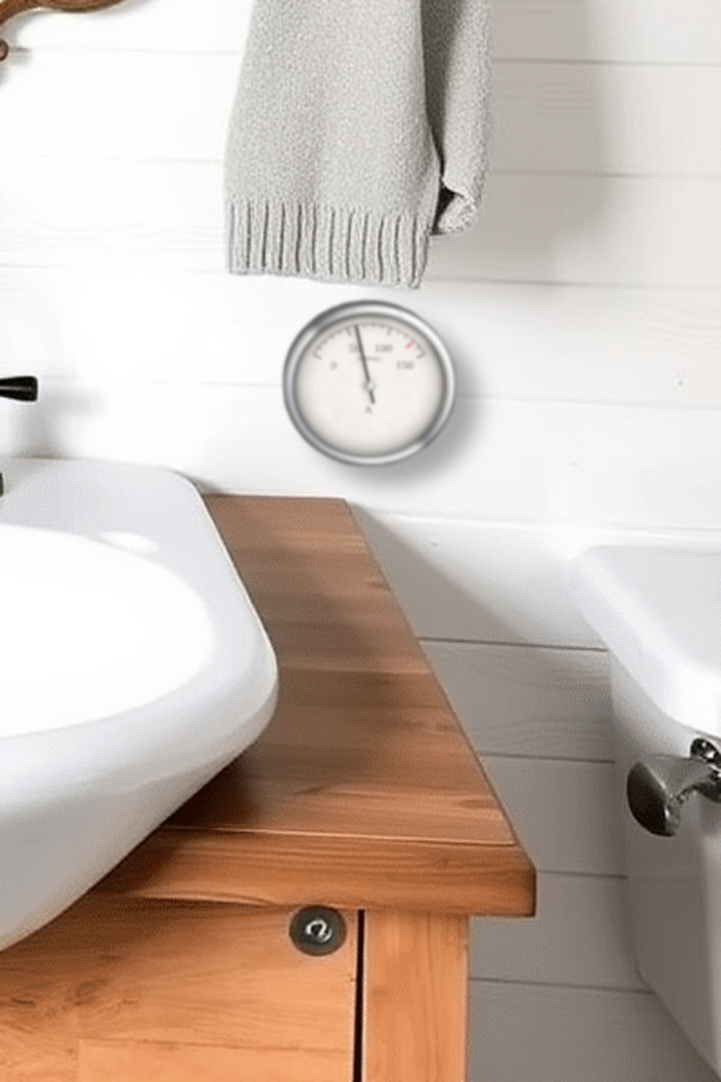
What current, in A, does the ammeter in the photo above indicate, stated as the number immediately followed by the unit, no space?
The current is 60A
